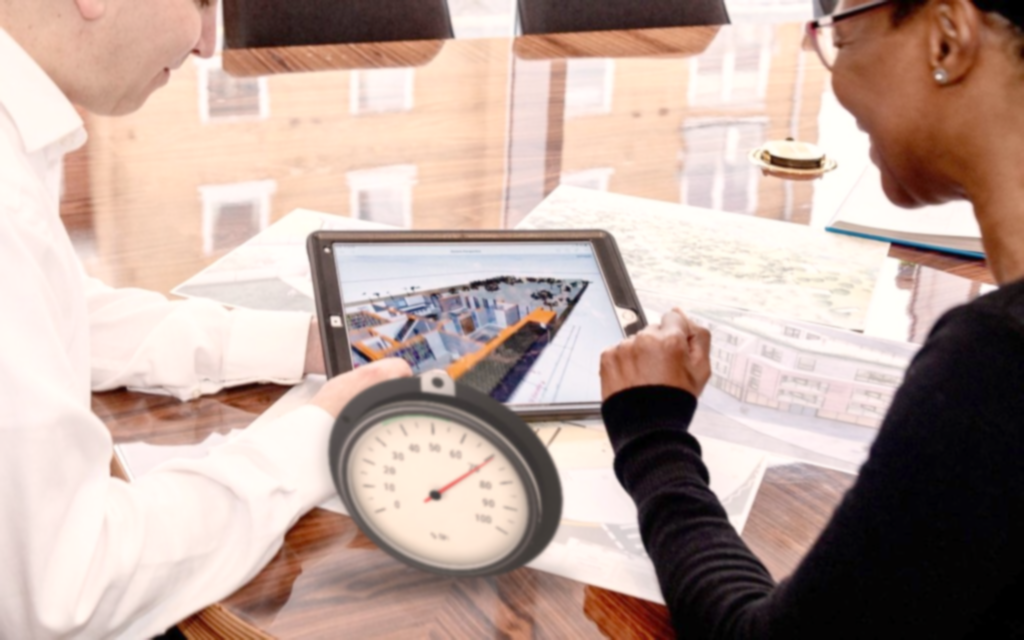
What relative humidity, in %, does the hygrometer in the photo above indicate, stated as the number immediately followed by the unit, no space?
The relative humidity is 70%
